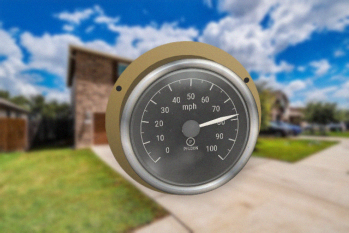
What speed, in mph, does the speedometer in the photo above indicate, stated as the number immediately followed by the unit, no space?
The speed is 77.5mph
